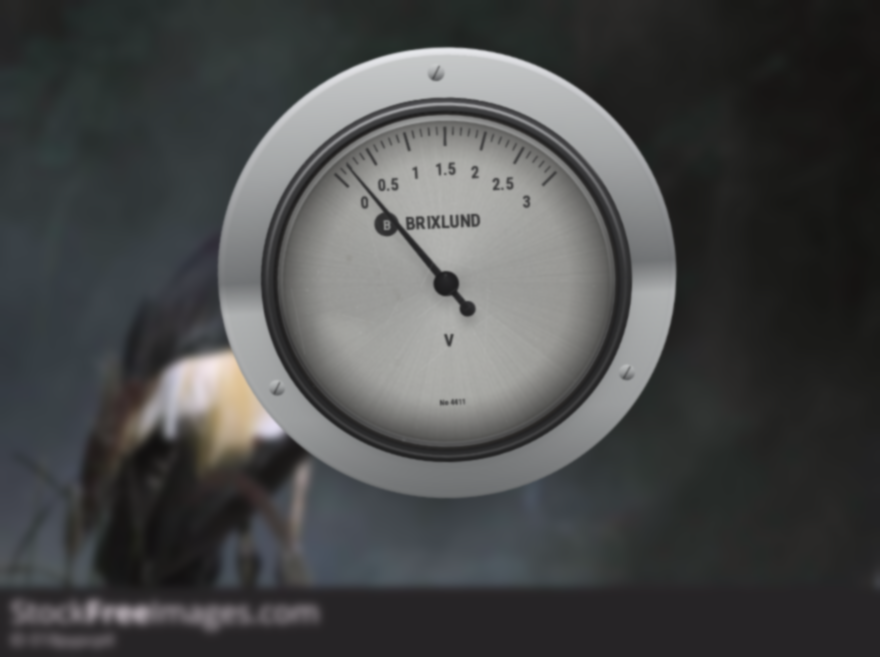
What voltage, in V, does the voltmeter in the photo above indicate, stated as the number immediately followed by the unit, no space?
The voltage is 0.2V
